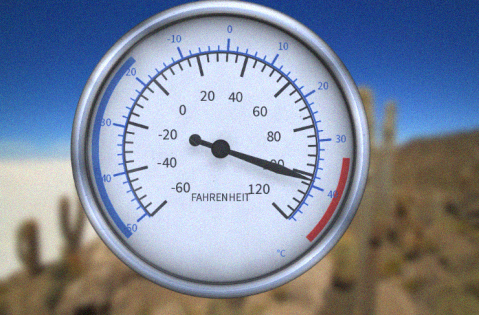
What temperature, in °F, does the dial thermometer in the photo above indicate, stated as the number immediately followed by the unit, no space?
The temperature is 102°F
